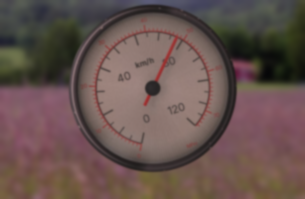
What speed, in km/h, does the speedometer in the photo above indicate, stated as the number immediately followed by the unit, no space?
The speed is 77.5km/h
